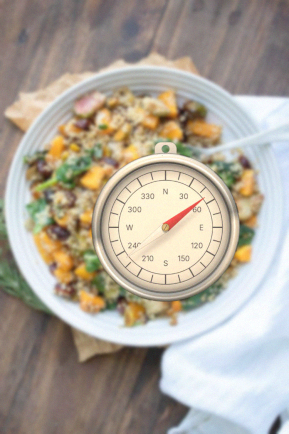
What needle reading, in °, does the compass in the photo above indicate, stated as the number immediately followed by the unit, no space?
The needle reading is 52.5°
